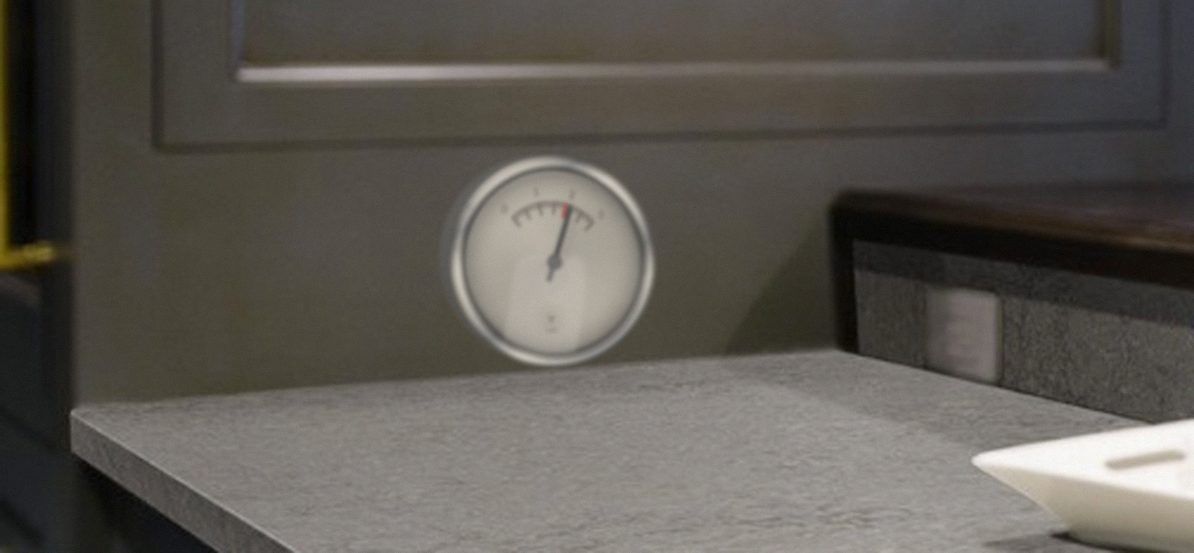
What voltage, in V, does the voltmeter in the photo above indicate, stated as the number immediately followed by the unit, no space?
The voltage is 2V
